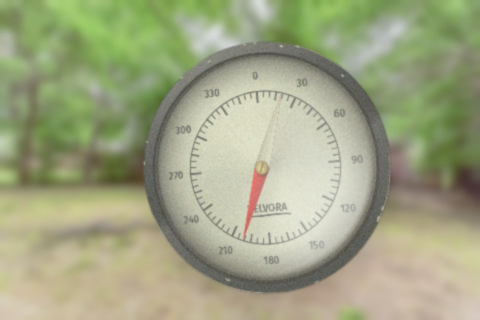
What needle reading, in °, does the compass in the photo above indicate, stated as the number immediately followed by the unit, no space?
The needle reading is 200°
